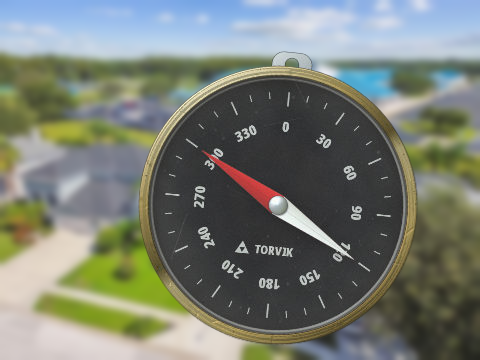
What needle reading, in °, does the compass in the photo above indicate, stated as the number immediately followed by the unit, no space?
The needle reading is 300°
